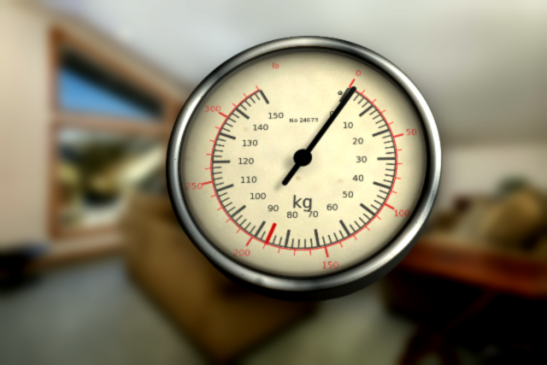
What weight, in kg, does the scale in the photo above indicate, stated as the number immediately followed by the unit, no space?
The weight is 2kg
